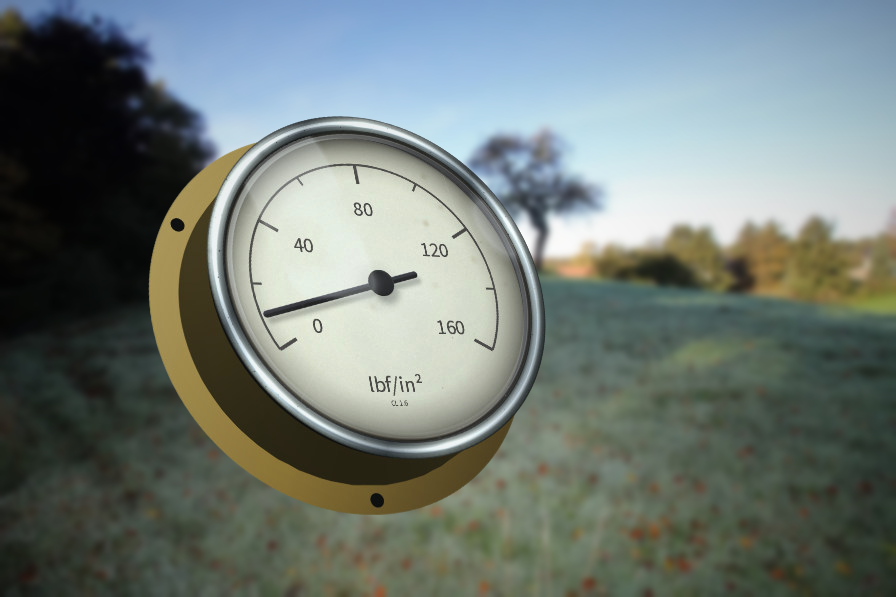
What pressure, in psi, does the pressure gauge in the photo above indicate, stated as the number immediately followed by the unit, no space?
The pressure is 10psi
